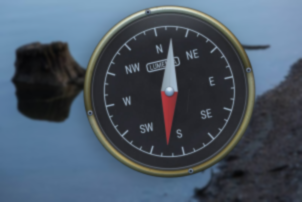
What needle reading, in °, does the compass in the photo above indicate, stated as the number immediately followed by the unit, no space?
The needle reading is 195°
